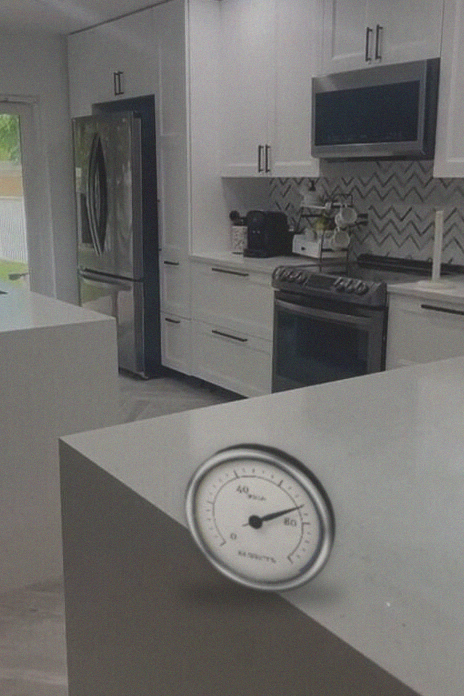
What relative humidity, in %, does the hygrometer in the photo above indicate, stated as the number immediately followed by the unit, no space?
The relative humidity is 72%
